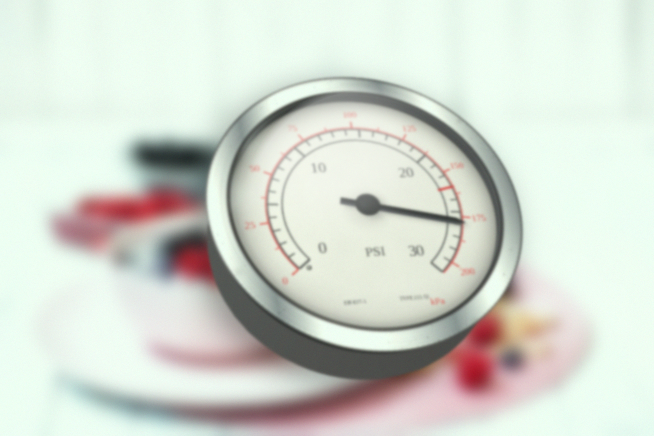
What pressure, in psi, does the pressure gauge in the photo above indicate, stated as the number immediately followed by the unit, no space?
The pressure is 26psi
